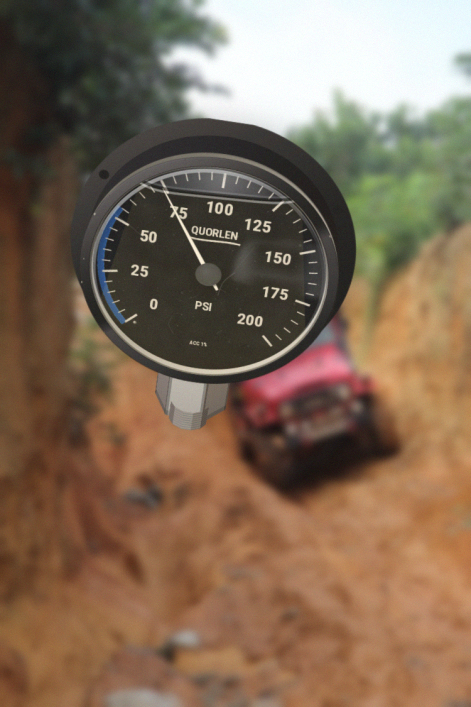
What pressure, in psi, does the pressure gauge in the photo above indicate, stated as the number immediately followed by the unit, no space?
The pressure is 75psi
